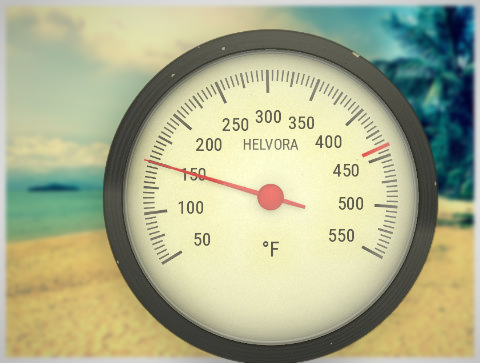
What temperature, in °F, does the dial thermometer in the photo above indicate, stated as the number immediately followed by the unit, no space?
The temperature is 150°F
